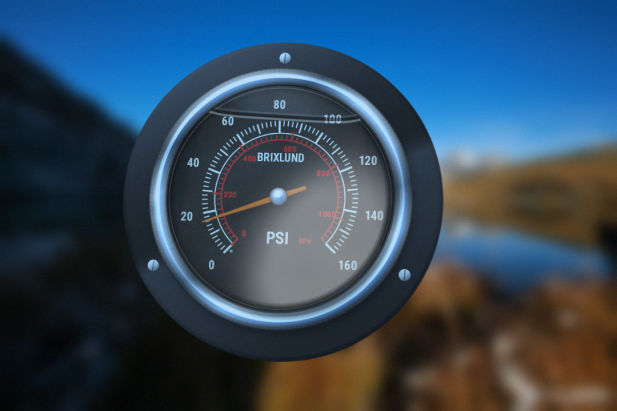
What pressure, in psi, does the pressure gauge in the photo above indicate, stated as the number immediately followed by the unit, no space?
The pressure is 16psi
